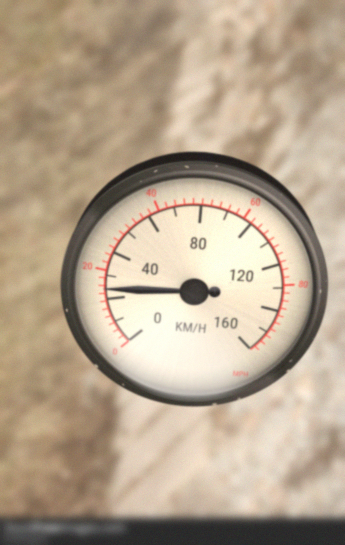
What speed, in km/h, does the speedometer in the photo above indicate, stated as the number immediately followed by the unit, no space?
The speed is 25km/h
